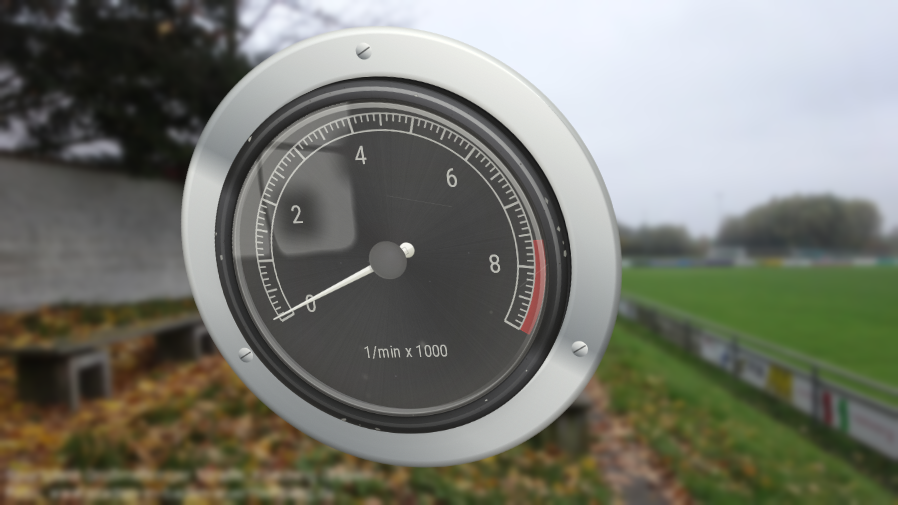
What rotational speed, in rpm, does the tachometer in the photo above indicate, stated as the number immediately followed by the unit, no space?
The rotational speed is 100rpm
